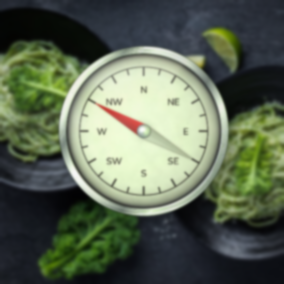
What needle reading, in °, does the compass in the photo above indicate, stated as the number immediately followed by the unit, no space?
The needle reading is 300°
